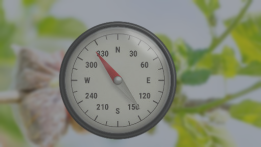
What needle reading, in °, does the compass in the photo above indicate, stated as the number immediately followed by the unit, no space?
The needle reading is 322.5°
